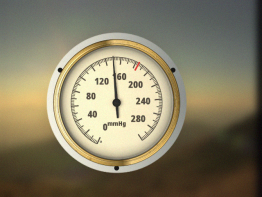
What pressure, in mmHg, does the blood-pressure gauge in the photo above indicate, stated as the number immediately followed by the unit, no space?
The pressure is 150mmHg
